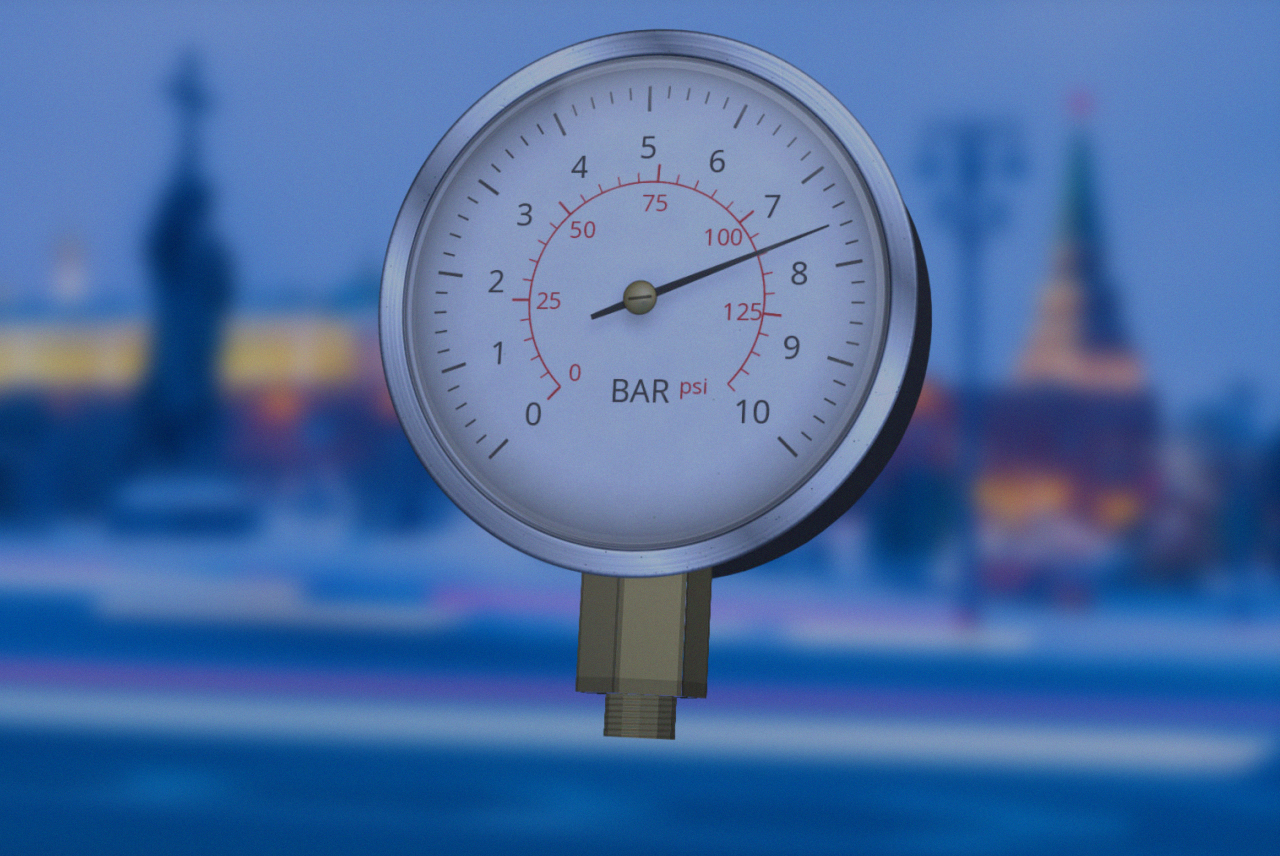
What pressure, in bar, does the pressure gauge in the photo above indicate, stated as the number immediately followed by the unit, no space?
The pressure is 7.6bar
